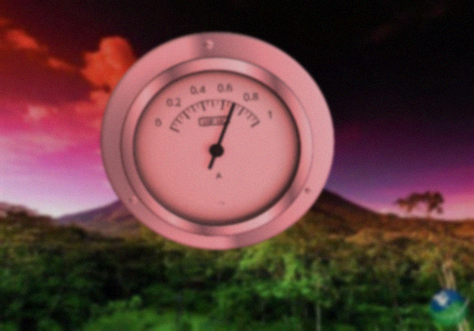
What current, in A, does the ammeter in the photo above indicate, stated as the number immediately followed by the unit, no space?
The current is 0.7A
